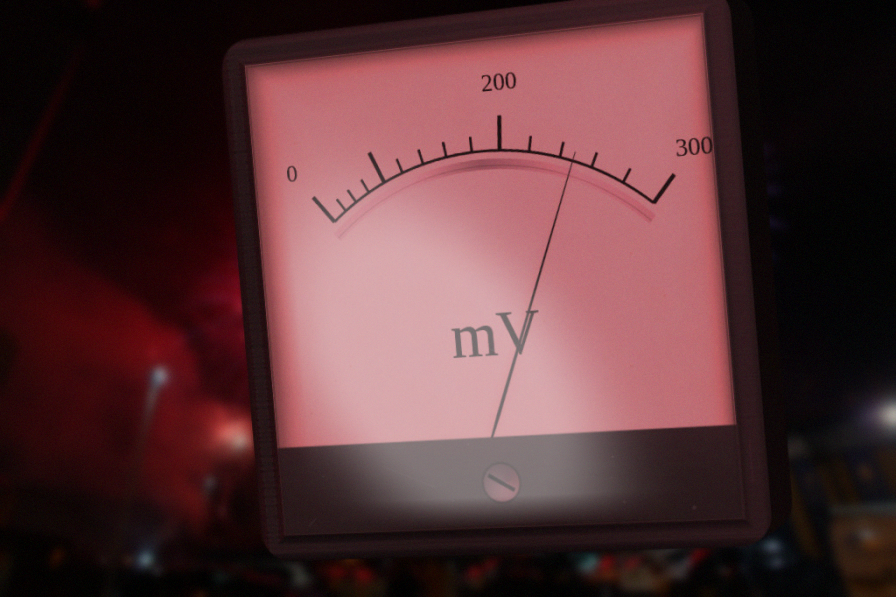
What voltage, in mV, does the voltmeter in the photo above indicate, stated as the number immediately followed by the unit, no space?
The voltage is 250mV
